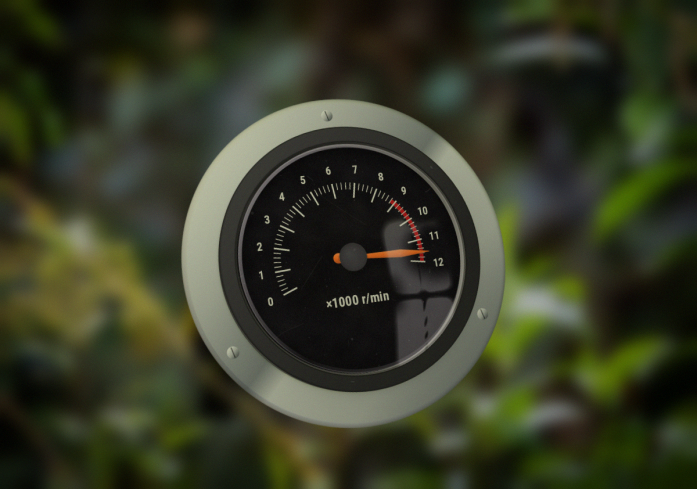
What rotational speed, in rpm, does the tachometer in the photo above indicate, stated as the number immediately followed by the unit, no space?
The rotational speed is 11600rpm
